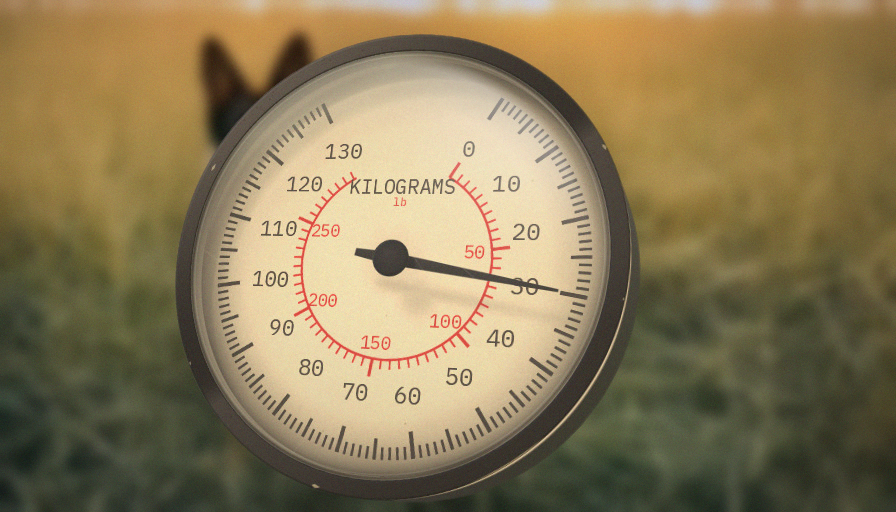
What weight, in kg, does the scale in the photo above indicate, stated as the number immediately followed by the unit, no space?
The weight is 30kg
